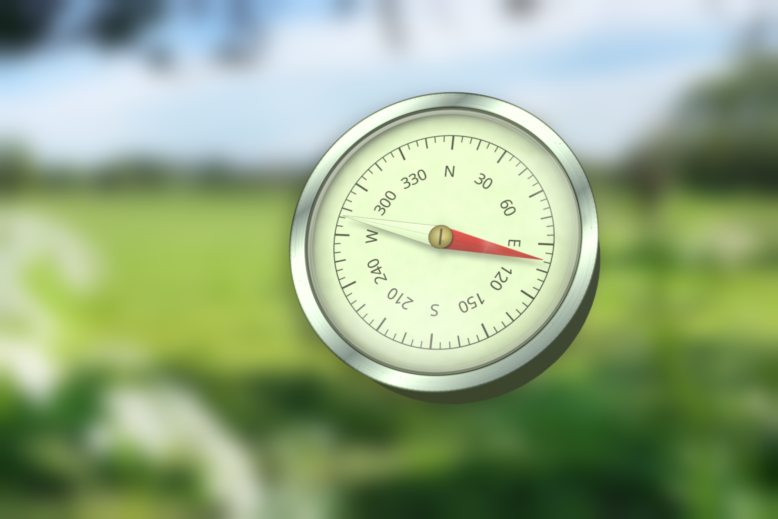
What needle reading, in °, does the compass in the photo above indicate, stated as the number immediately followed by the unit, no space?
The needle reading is 100°
